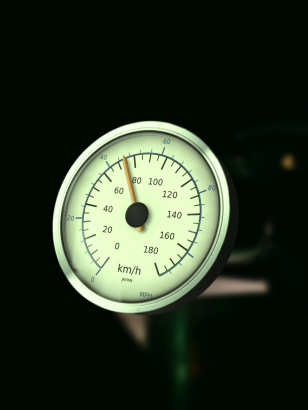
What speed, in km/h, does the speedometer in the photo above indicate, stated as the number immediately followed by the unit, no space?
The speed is 75km/h
